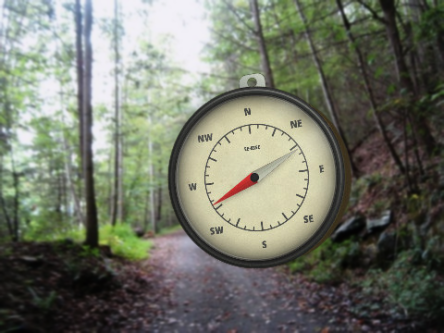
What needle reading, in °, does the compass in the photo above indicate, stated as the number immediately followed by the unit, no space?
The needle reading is 245°
